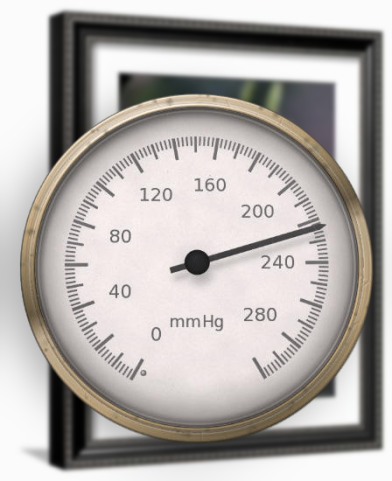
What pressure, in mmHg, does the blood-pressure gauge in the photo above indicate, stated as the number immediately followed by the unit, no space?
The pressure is 224mmHg
